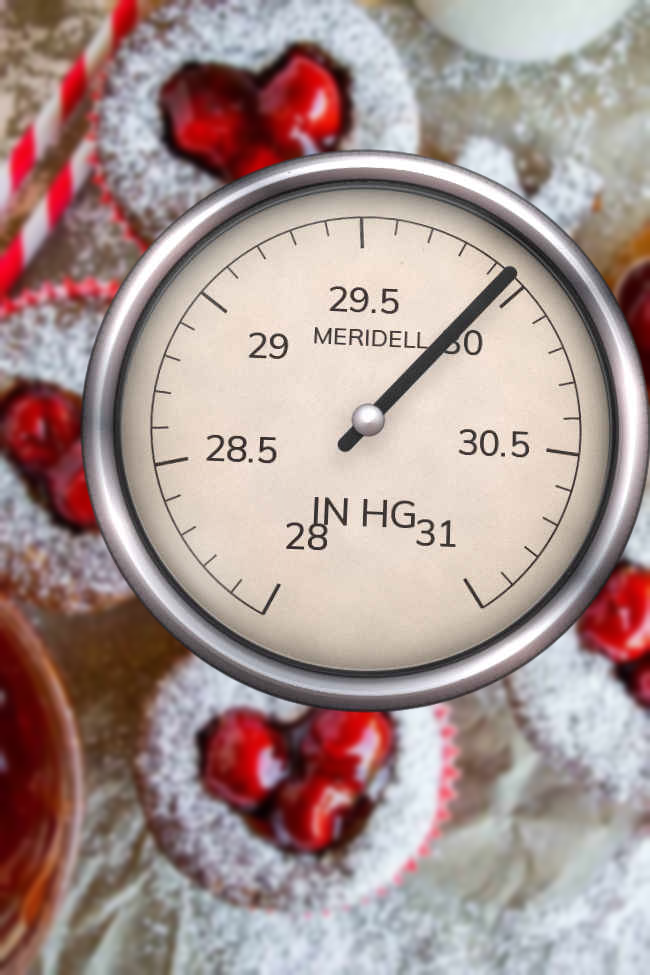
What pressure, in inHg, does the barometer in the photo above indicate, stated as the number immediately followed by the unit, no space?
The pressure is 29.95inHg
